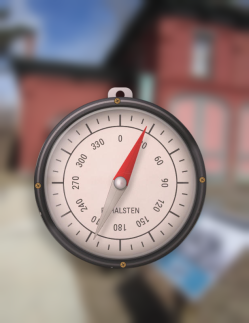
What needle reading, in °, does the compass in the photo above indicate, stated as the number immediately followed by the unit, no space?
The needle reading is 25°
